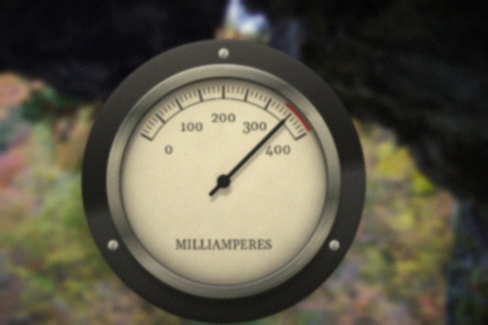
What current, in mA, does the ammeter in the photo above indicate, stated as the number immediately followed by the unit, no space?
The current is 350mA
